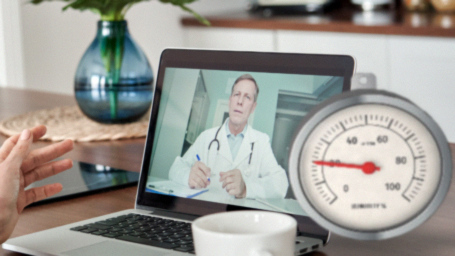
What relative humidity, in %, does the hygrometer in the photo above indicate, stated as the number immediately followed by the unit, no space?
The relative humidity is 20%
